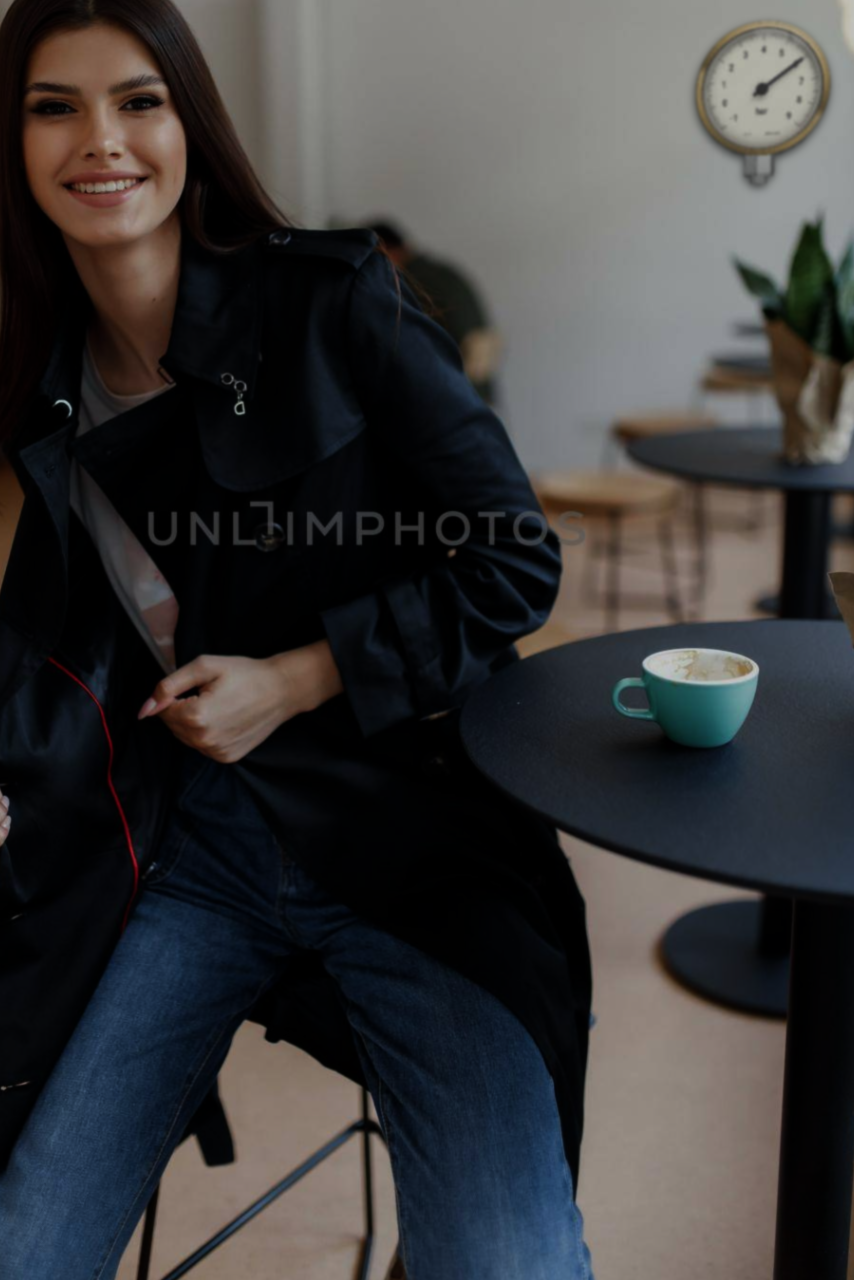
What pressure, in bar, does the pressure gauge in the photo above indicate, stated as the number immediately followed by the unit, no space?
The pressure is 6bar
